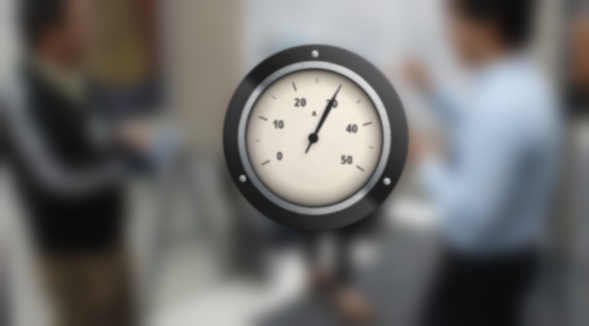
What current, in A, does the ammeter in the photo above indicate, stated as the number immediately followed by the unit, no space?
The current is 30A
